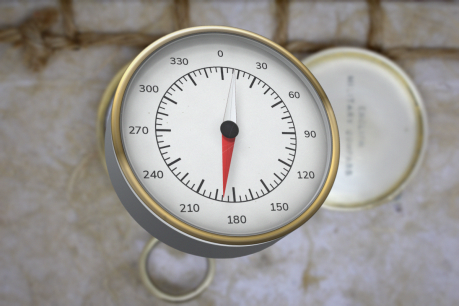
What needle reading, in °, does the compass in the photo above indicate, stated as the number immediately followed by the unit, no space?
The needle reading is 190°
